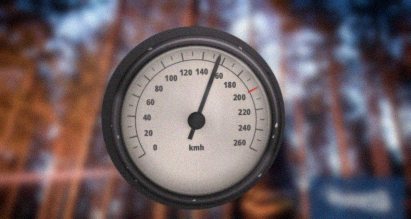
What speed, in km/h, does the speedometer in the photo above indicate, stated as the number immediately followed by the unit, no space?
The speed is 155km/h
